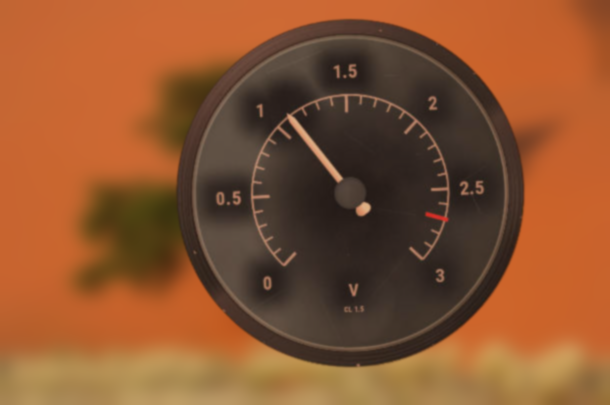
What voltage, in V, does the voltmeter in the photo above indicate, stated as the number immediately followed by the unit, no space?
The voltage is 1.1V
